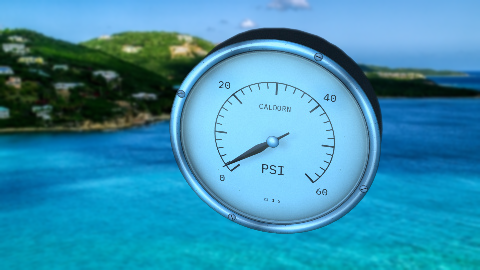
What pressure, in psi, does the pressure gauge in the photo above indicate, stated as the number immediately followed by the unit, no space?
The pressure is 2psi
